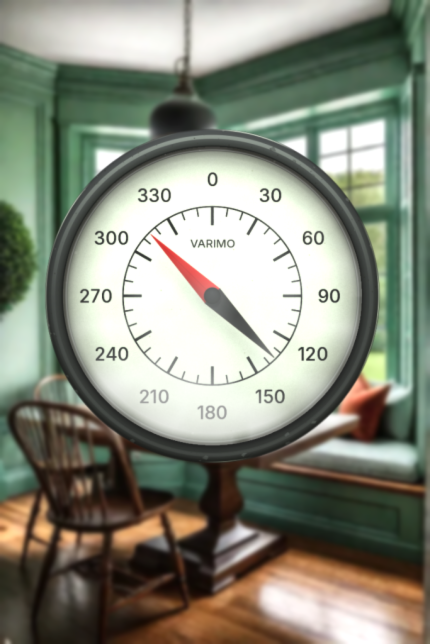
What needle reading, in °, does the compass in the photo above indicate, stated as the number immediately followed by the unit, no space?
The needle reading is 315°
